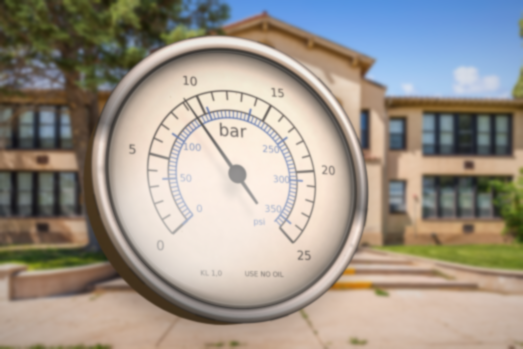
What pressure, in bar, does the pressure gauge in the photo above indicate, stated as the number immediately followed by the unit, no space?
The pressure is 9bar
